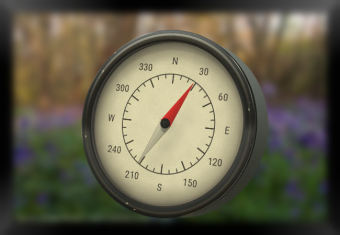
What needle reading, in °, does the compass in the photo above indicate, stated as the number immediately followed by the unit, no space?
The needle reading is 30°
